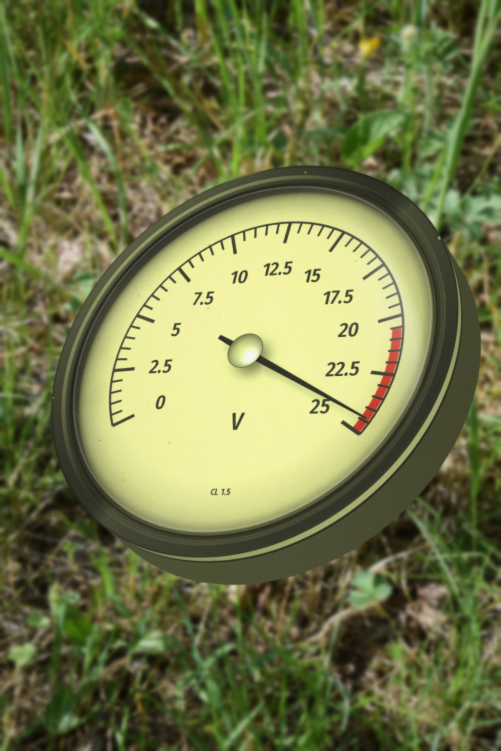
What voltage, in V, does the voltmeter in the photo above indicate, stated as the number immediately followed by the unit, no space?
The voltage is 24.5V
